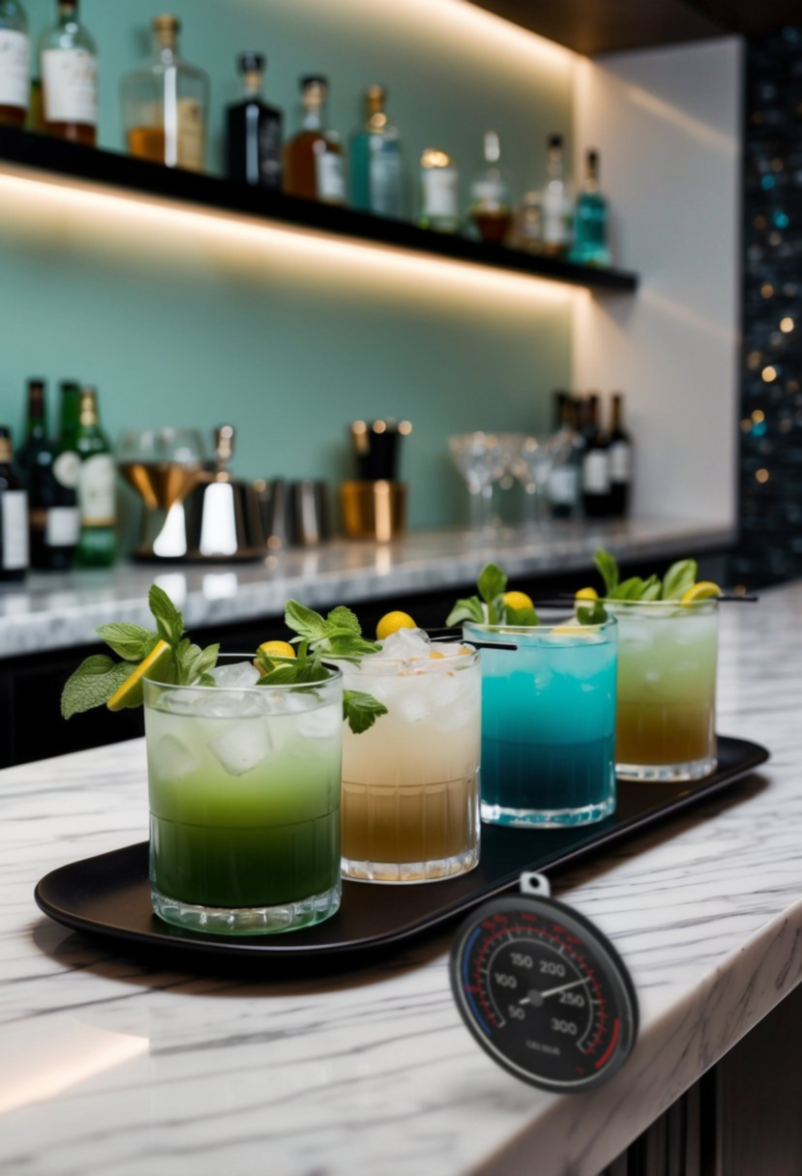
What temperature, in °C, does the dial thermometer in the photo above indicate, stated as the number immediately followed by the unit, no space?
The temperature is 230°C
